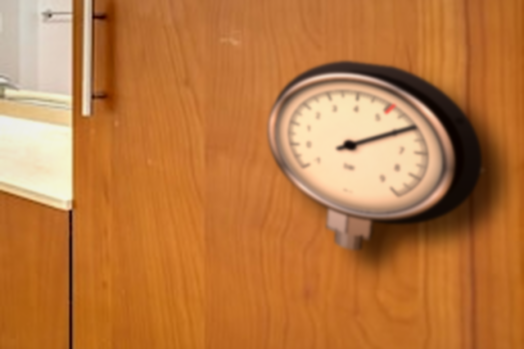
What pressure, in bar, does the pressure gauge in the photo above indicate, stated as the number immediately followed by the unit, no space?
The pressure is 6bar
